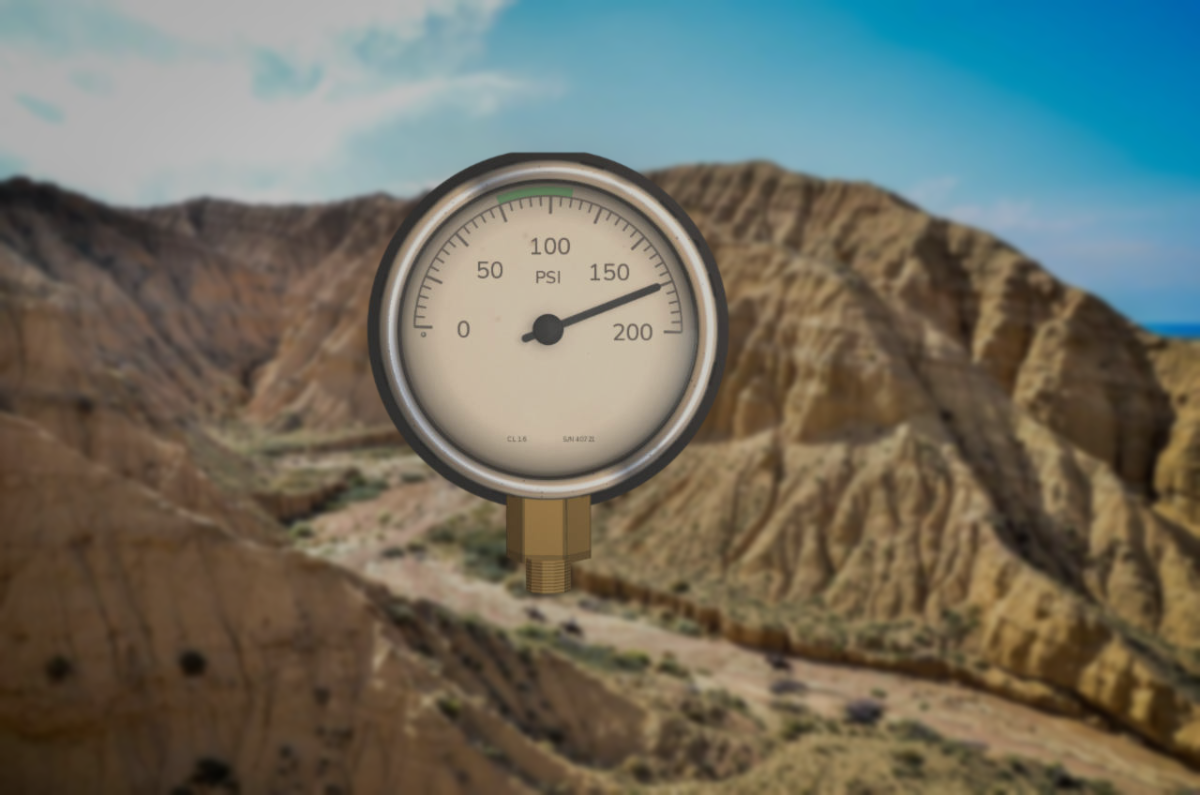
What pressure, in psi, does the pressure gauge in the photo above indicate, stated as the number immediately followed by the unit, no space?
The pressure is 175psi
